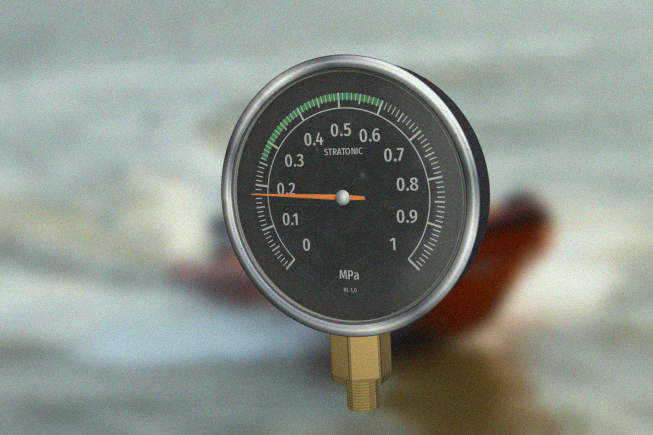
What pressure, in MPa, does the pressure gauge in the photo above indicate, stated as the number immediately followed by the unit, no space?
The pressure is 0.18MPa
